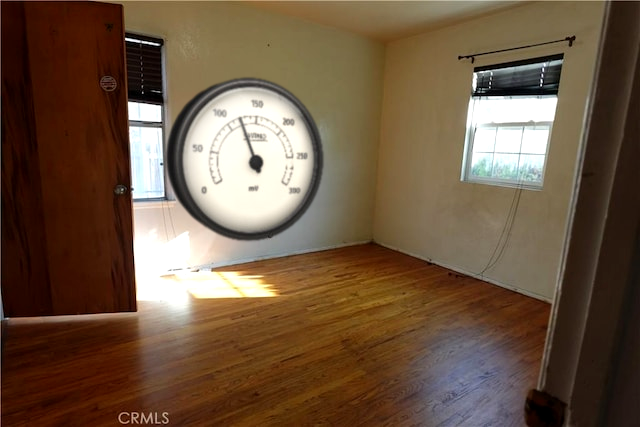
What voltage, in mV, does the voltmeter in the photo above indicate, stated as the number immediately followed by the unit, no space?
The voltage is 120mV
